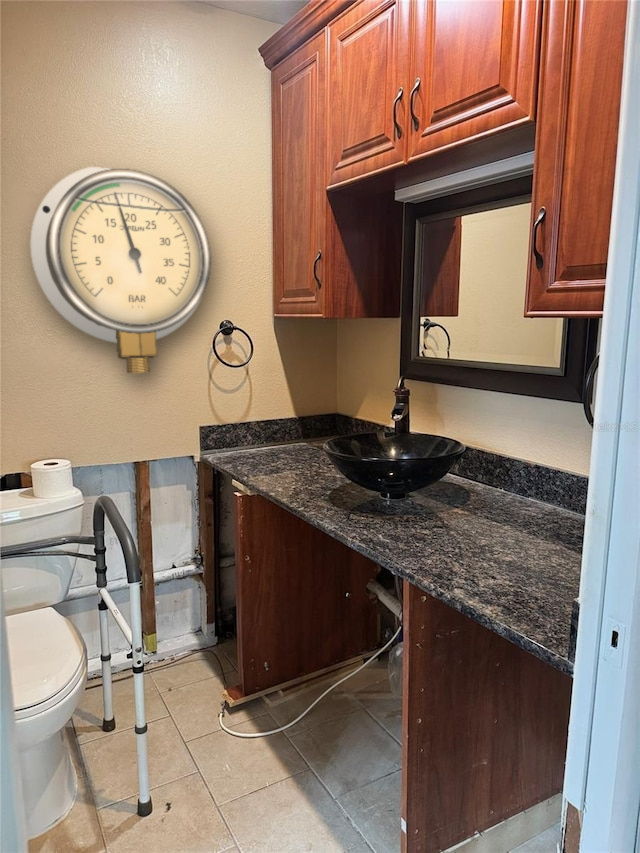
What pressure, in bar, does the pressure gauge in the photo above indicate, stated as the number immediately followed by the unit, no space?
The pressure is 18bar
